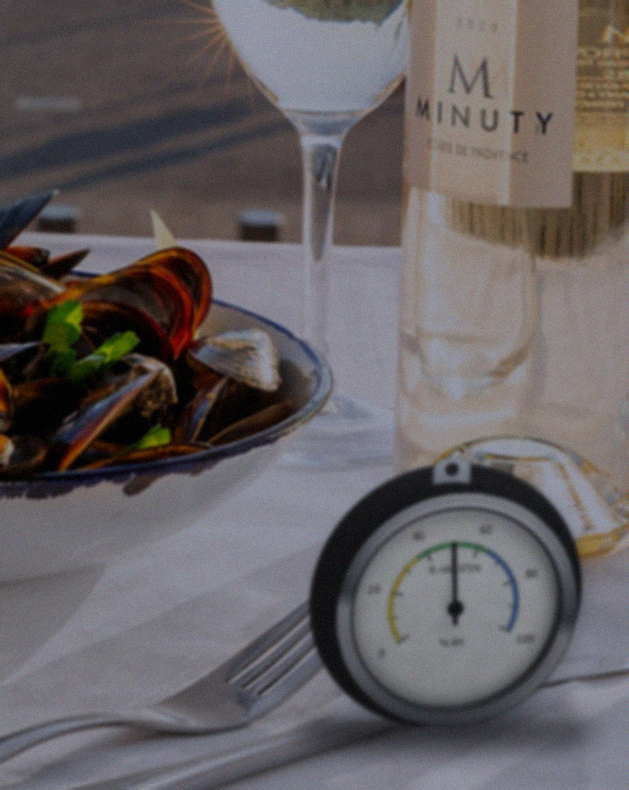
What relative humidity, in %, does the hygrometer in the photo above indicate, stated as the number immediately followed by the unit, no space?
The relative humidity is 50%
